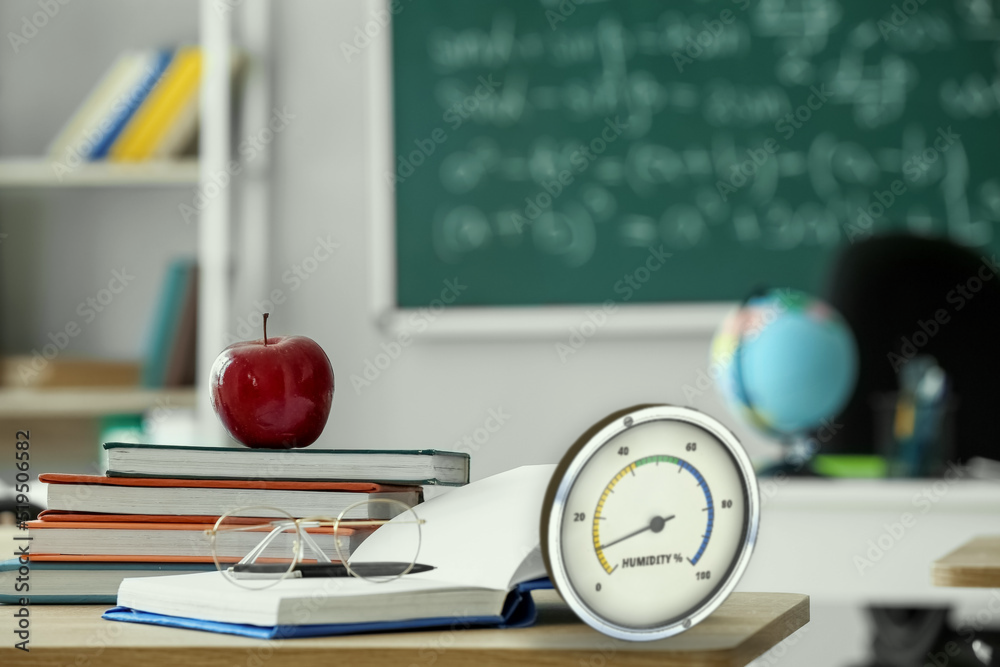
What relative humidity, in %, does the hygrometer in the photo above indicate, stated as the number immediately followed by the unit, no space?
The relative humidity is 10%
